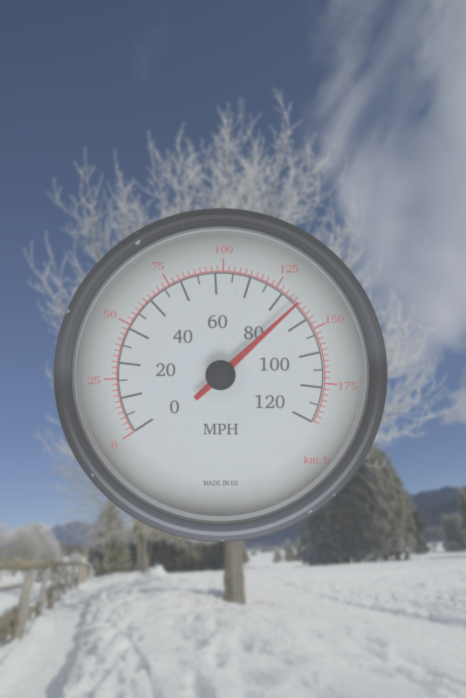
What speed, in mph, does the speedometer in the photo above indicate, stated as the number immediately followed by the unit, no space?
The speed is 85mph
